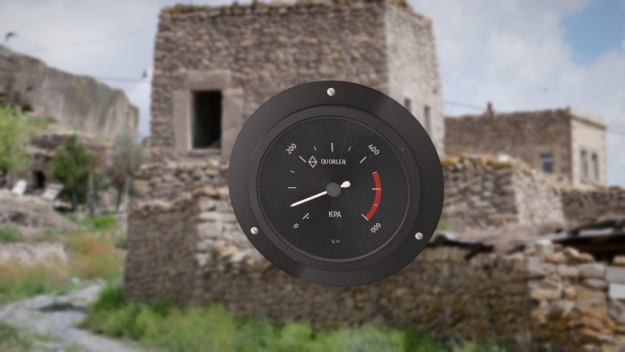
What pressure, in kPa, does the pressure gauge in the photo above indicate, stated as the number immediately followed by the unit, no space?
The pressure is 50kPa
